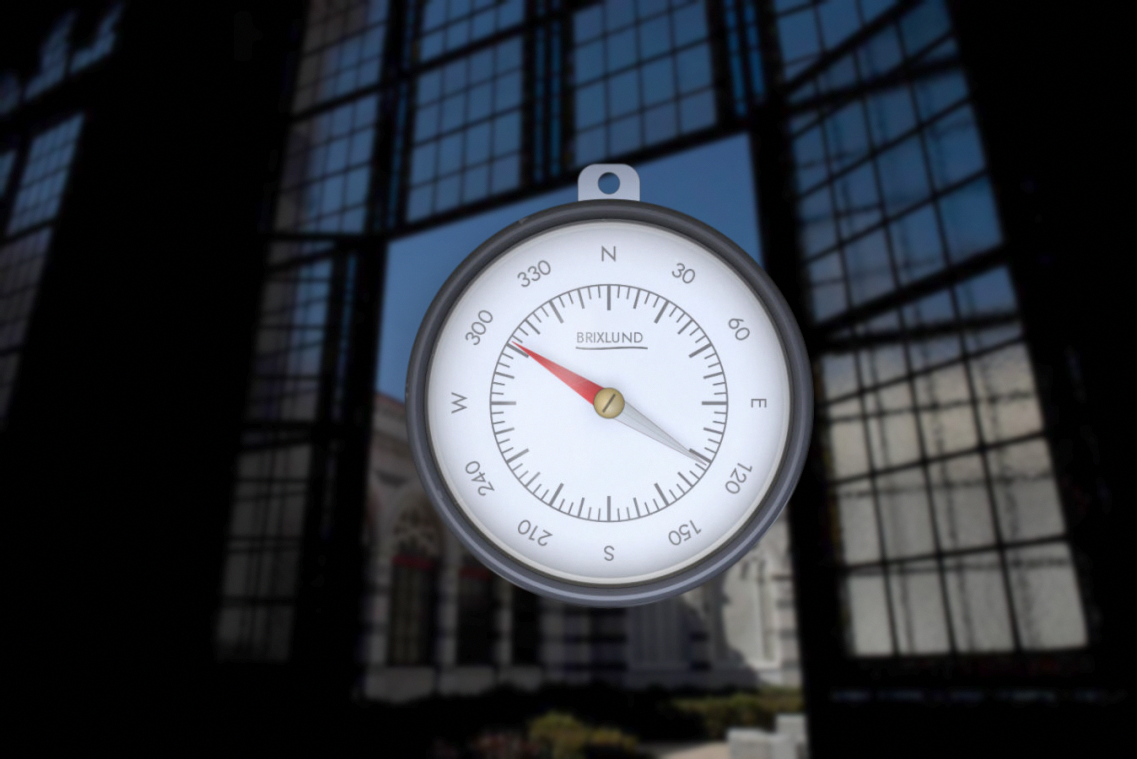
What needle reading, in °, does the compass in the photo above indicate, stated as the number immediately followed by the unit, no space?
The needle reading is 302.5°
